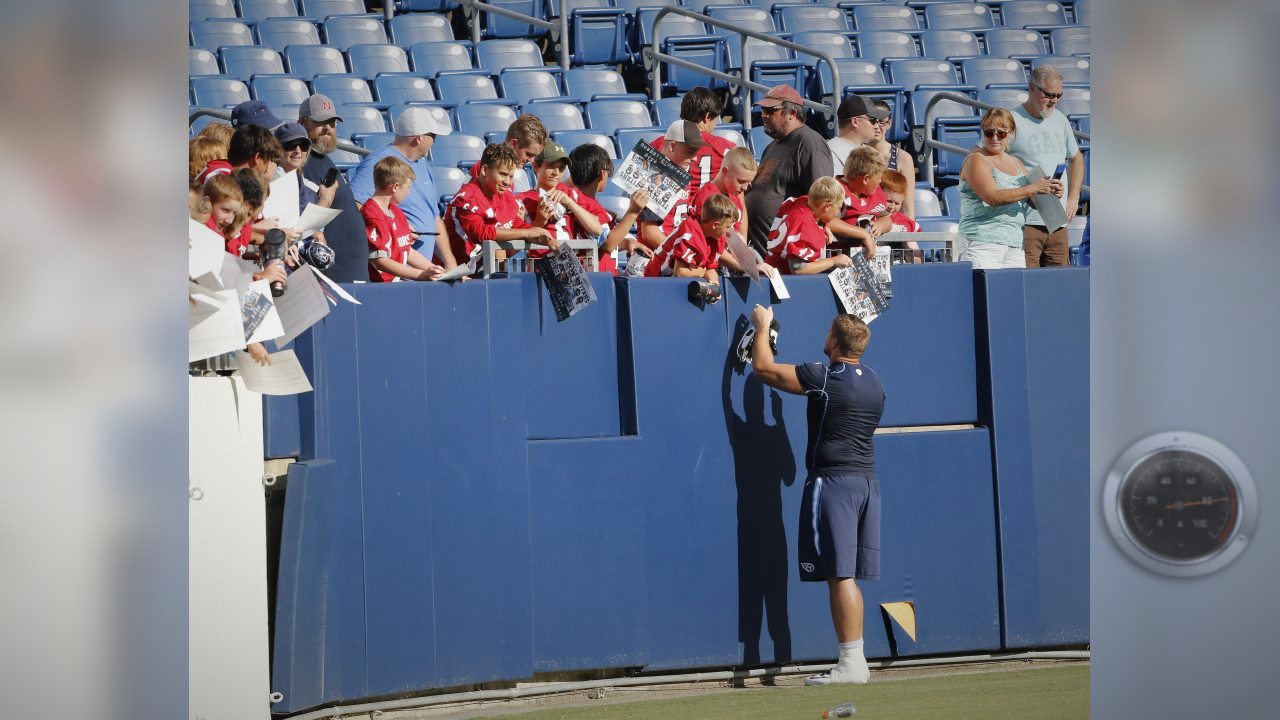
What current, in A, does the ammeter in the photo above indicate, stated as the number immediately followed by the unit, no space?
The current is 80A
